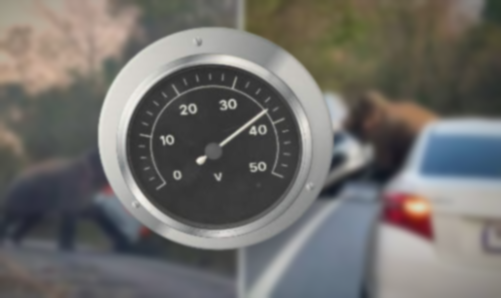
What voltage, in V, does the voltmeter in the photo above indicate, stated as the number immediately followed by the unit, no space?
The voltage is 37V
